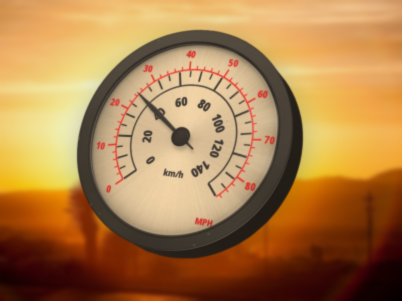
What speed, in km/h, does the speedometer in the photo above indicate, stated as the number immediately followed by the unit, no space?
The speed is 40km/h
